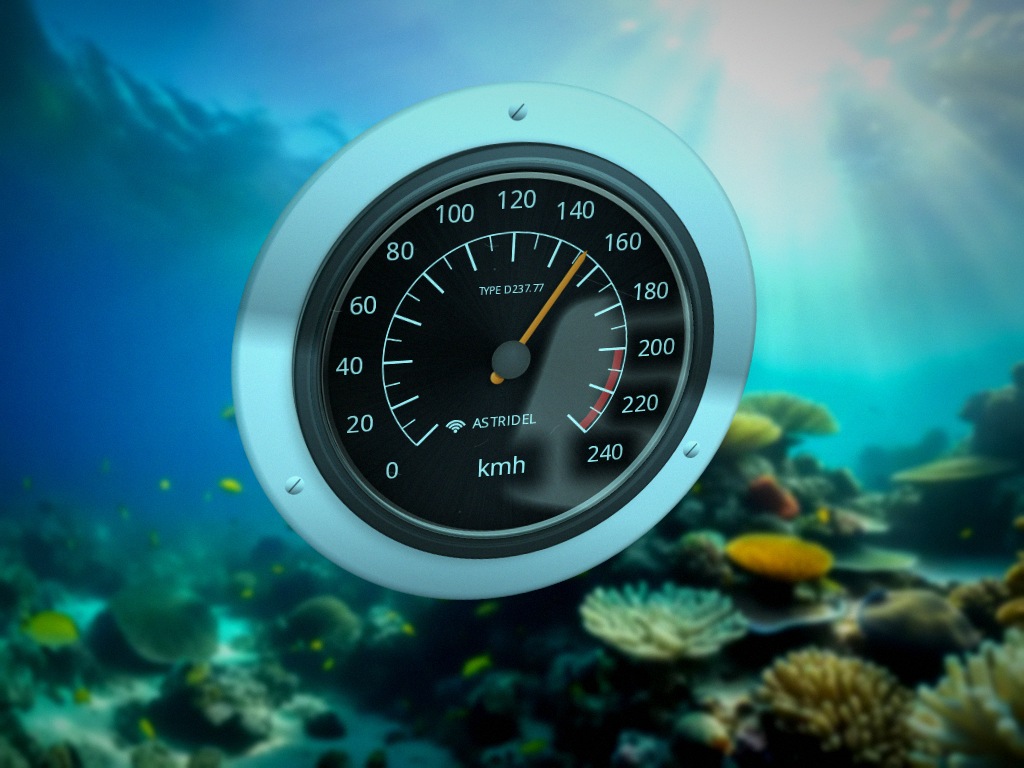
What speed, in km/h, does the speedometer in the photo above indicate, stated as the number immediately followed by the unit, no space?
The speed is 150km/h
